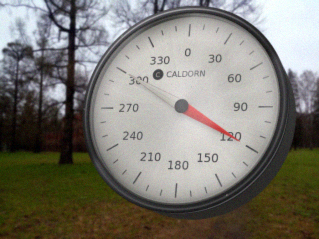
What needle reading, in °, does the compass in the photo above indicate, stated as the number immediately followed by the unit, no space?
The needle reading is 120°
